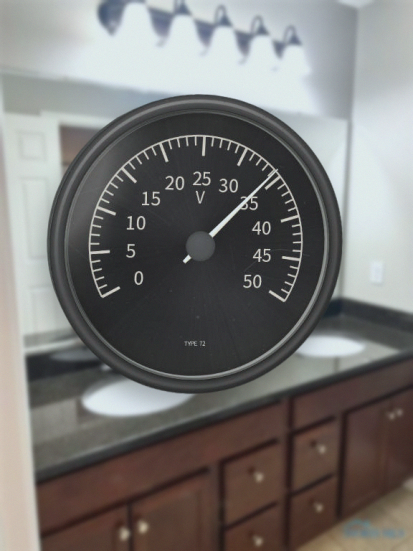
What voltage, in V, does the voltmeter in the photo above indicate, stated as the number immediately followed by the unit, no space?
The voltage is 34V
